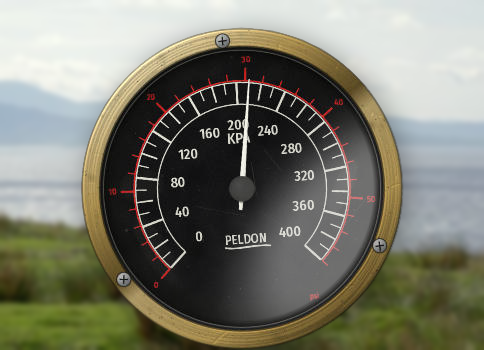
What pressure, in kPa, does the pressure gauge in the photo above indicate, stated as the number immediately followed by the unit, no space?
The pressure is 210kPa
